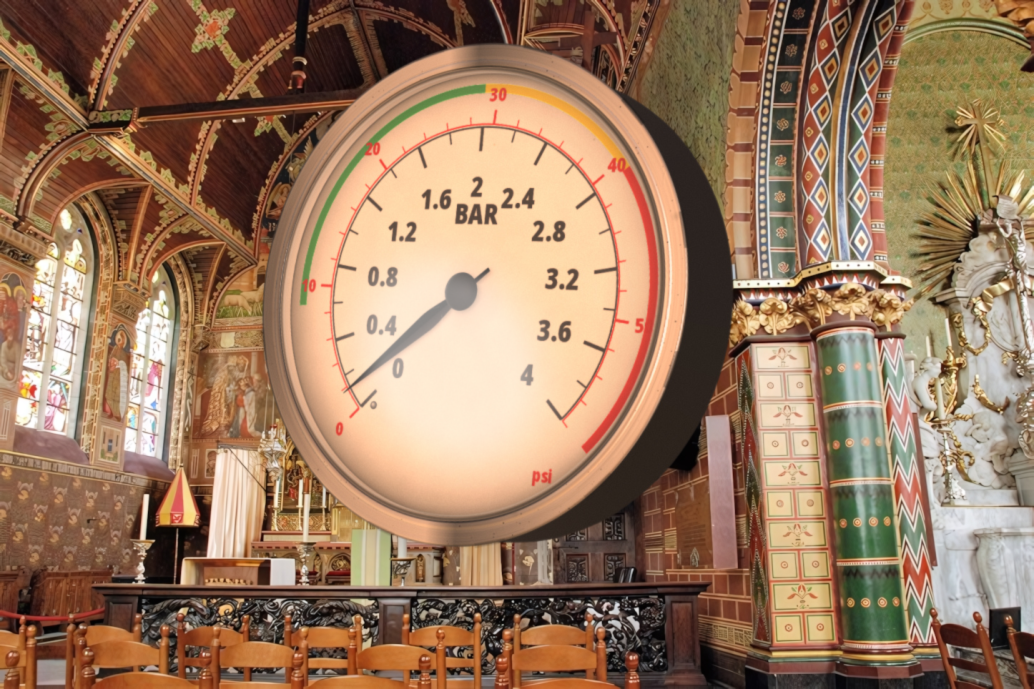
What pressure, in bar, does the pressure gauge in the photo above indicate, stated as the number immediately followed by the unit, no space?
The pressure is 0.1bar
